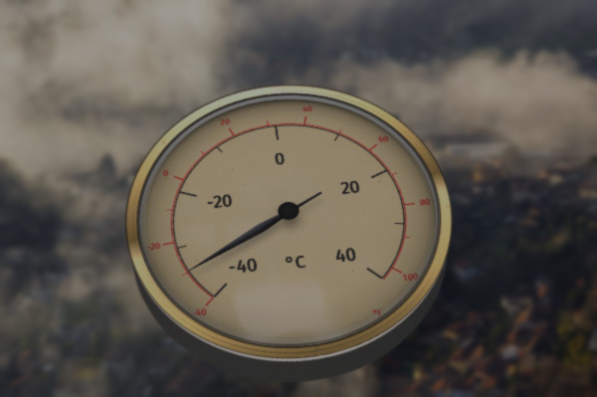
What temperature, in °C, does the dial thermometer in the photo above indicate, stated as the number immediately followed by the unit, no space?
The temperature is -35°C
